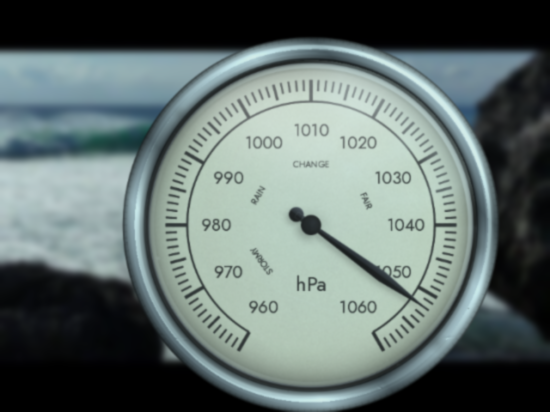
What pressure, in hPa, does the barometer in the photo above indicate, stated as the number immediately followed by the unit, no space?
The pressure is 1052hPa
